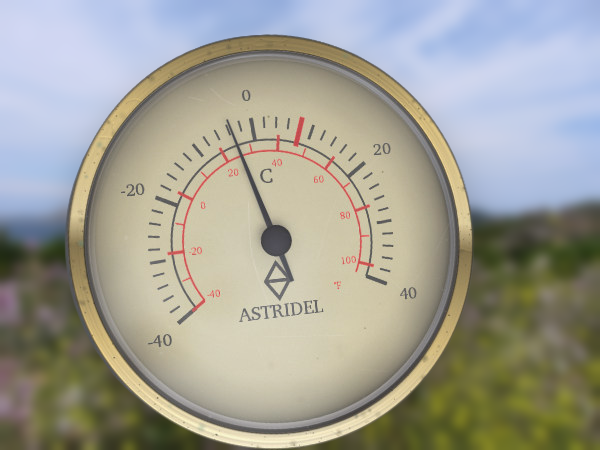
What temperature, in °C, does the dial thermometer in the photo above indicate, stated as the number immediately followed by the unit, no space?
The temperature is -4°C
